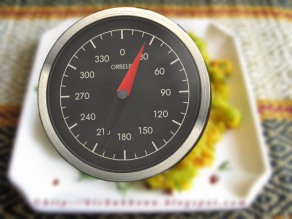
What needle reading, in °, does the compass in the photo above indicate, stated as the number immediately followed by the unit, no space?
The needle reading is 25°
